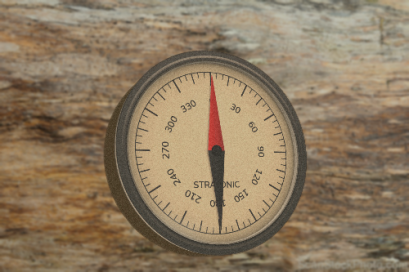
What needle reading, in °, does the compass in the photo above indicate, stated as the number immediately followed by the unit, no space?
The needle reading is 0°
